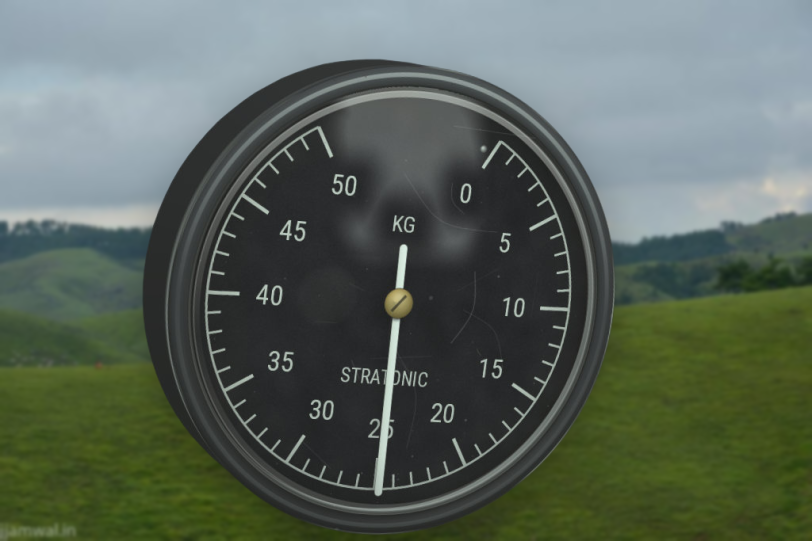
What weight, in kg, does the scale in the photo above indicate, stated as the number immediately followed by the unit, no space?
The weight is 25kg
